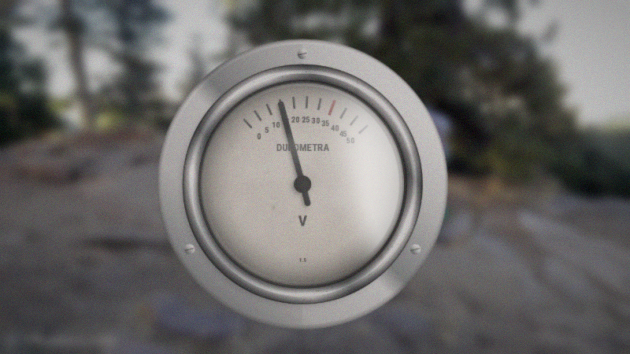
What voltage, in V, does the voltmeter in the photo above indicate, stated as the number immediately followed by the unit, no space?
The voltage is 15V
